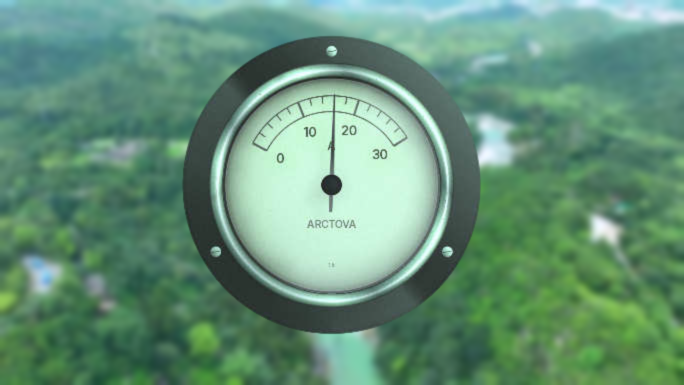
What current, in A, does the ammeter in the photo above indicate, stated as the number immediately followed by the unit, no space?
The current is 16A
